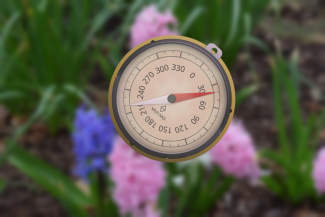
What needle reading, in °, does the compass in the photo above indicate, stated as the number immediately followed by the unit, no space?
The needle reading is 40°
